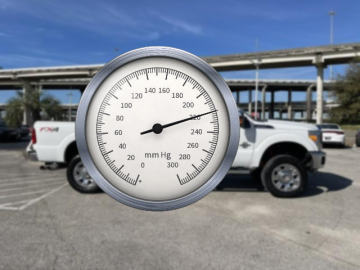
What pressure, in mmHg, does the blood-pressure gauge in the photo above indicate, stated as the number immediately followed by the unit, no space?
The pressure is 220mmHg
